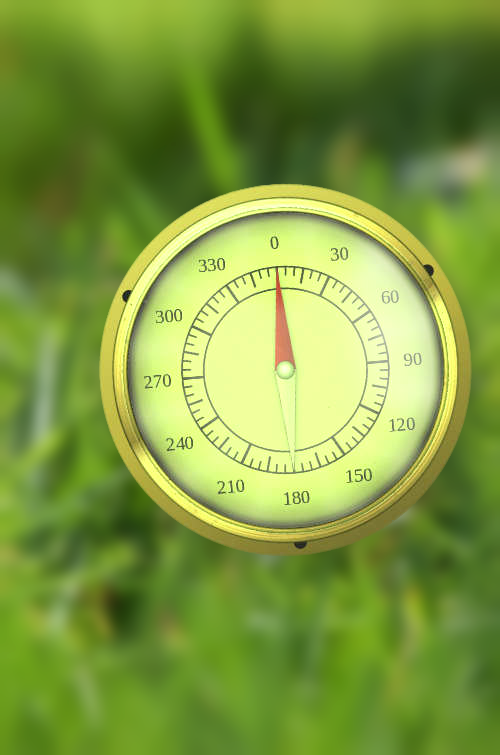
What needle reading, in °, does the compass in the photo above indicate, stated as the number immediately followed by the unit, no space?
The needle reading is 0°
